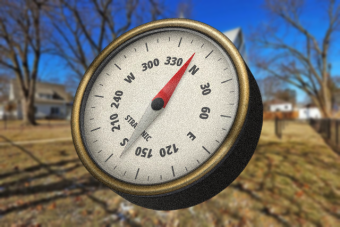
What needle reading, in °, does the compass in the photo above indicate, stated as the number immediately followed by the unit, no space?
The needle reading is 350°
